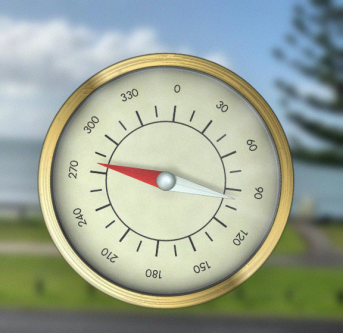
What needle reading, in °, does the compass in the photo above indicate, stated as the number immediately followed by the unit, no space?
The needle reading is 277.5°
